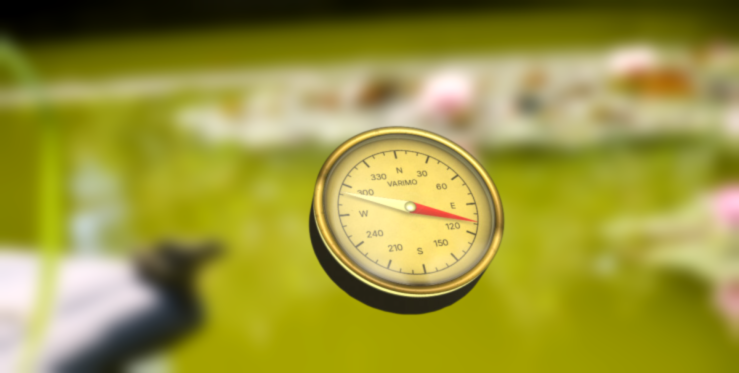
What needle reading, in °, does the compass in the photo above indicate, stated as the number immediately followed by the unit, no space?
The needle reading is 110°
